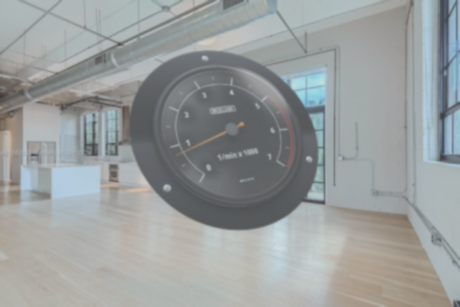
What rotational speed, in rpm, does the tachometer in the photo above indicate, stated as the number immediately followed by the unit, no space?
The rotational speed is 750rpm
